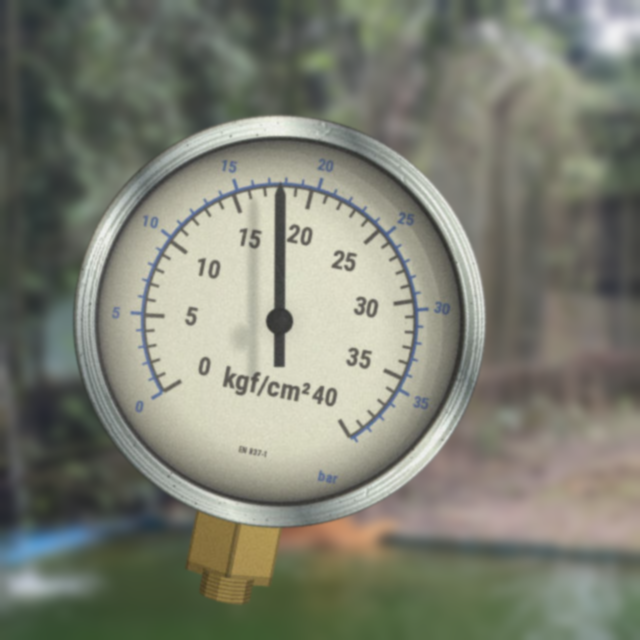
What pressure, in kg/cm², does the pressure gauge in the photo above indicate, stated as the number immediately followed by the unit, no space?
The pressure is 18kg/cm²
